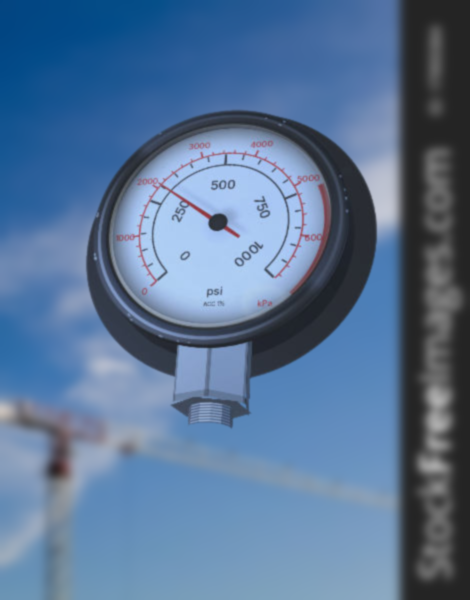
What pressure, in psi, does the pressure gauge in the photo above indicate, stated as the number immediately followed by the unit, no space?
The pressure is 300psi
